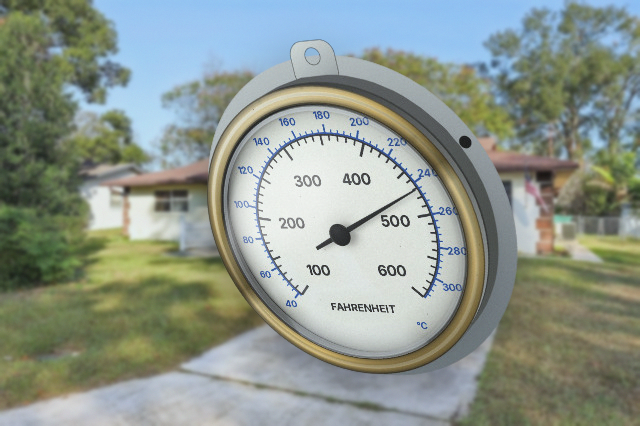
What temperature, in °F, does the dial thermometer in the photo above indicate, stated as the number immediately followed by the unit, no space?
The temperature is 470°F
